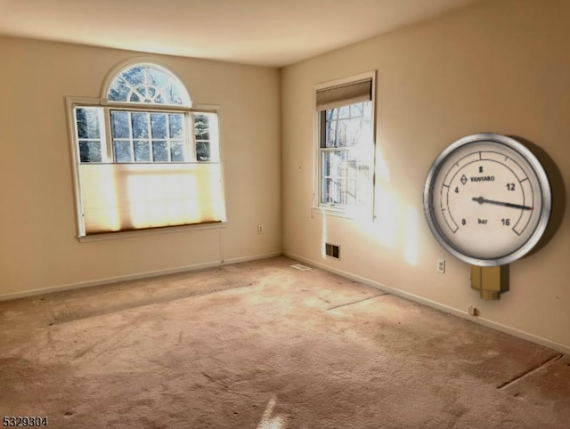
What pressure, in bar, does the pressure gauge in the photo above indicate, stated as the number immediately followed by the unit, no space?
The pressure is 14bar
